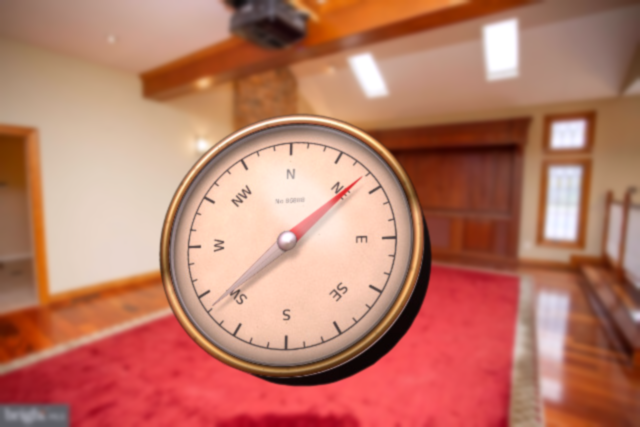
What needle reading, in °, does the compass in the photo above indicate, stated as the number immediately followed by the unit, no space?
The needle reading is 50°
